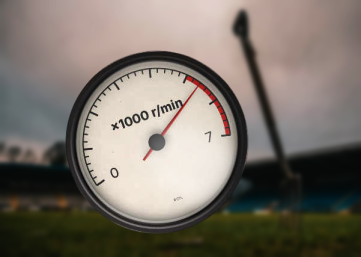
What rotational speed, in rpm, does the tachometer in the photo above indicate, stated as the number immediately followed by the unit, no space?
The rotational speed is 5400rpm
